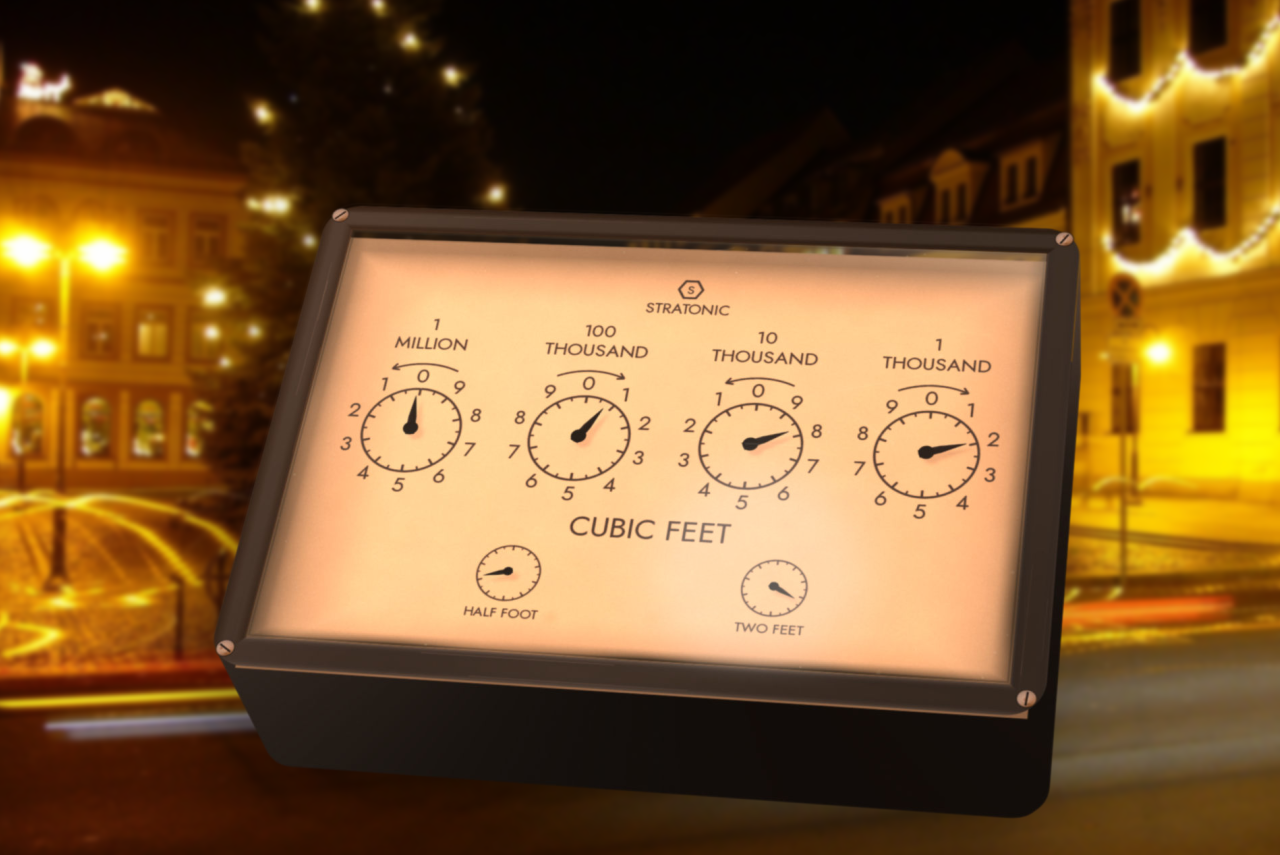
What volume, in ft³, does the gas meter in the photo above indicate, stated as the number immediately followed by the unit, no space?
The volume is 8200ft³
